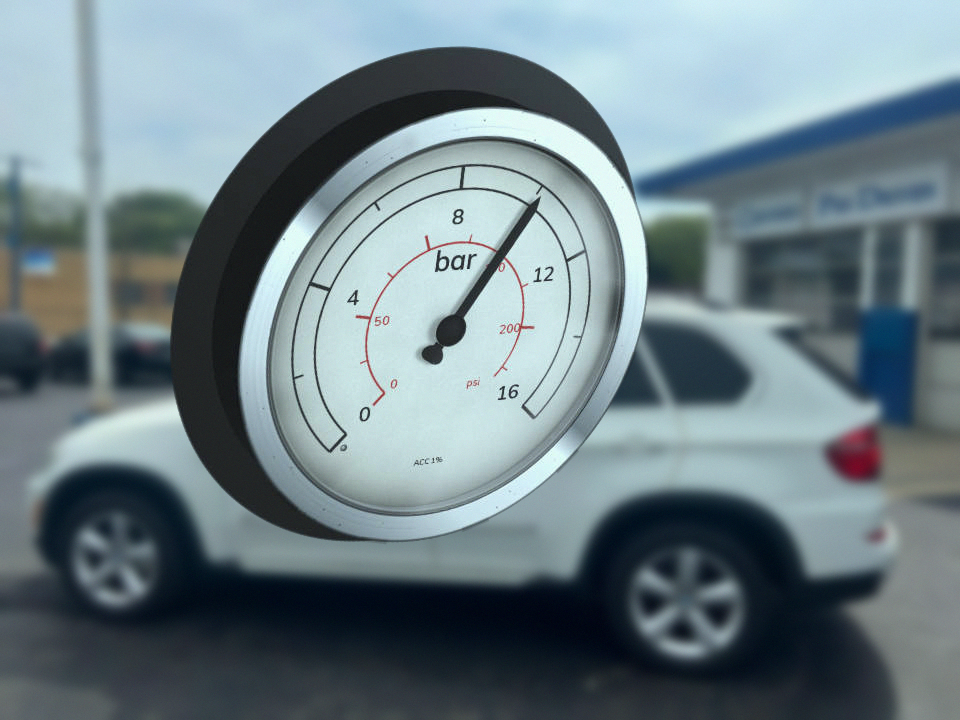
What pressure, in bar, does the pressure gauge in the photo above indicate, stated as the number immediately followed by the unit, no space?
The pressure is 10bar
